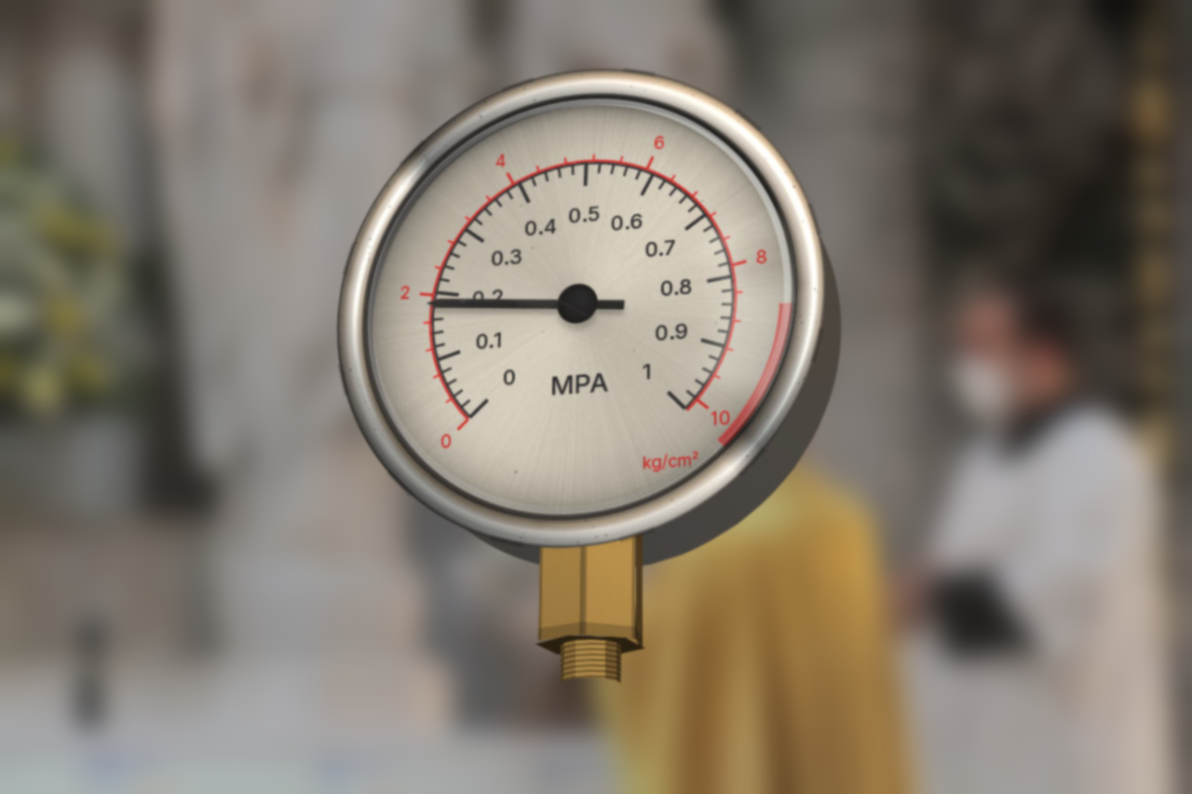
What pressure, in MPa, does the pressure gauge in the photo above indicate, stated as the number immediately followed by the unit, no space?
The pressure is 0.18MPa
